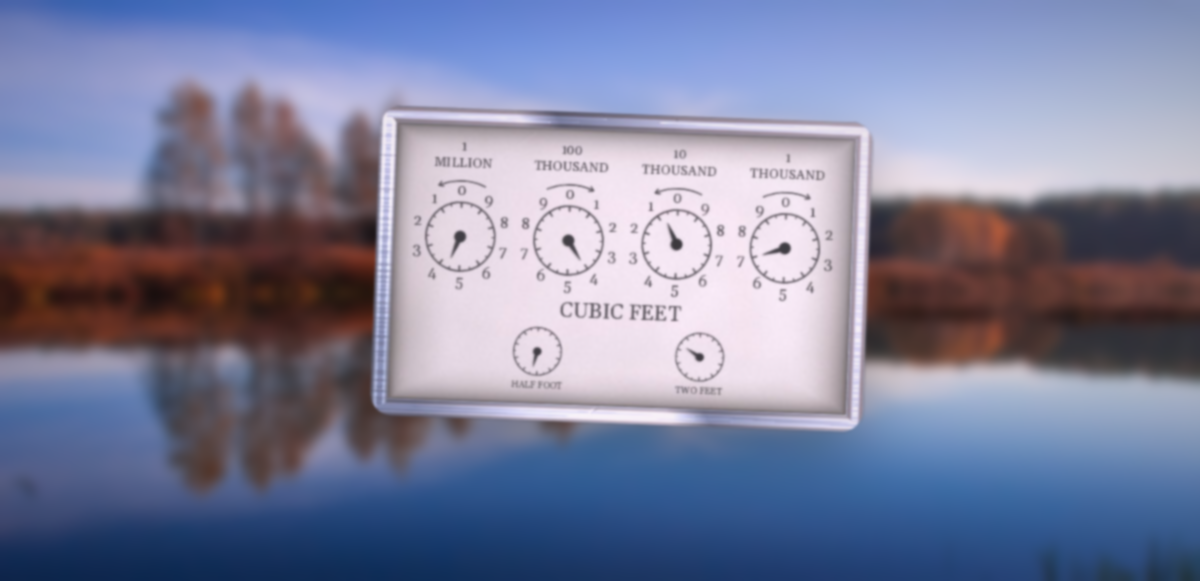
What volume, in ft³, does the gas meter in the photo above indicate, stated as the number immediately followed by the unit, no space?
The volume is 440700ft³
